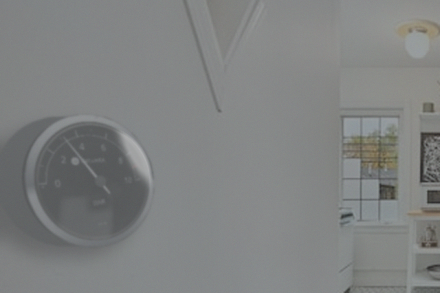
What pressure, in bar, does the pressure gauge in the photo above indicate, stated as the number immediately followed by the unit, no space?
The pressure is 3bar
